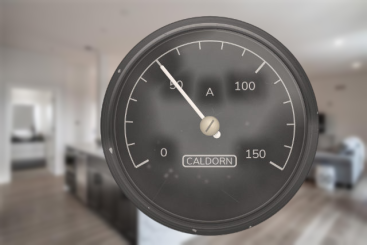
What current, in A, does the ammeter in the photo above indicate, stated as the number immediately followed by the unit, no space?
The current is 50A
